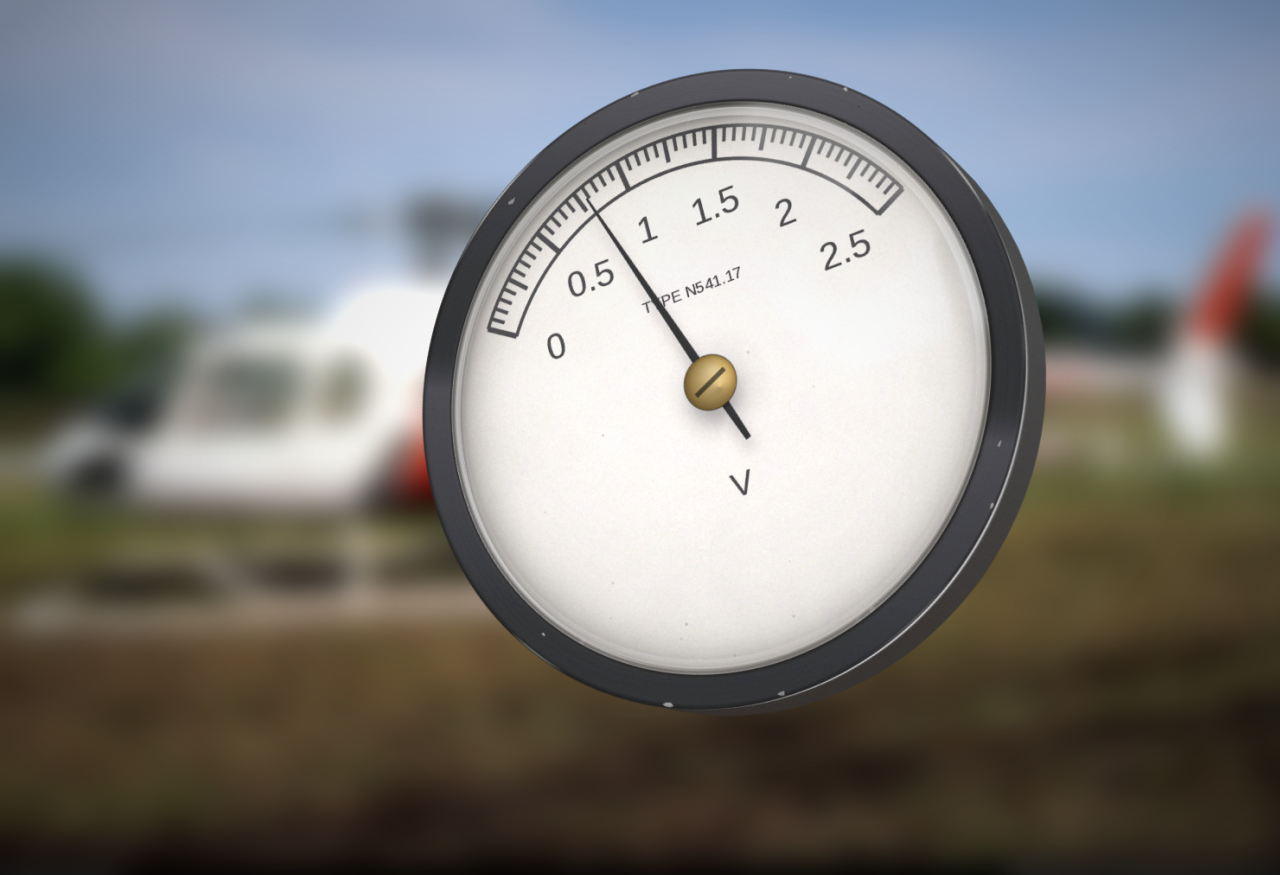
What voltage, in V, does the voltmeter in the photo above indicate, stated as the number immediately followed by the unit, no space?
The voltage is 0.8V
